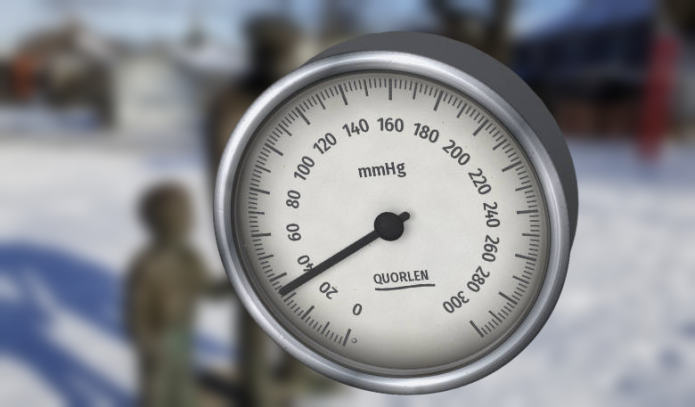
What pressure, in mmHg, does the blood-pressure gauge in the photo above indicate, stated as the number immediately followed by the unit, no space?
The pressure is 34mmHg
